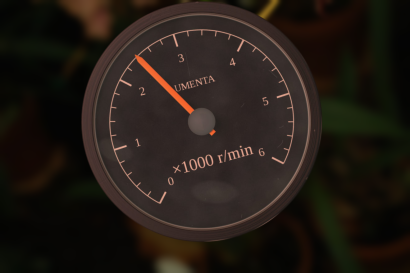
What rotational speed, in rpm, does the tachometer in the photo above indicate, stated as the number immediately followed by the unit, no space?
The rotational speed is 2400rpm
